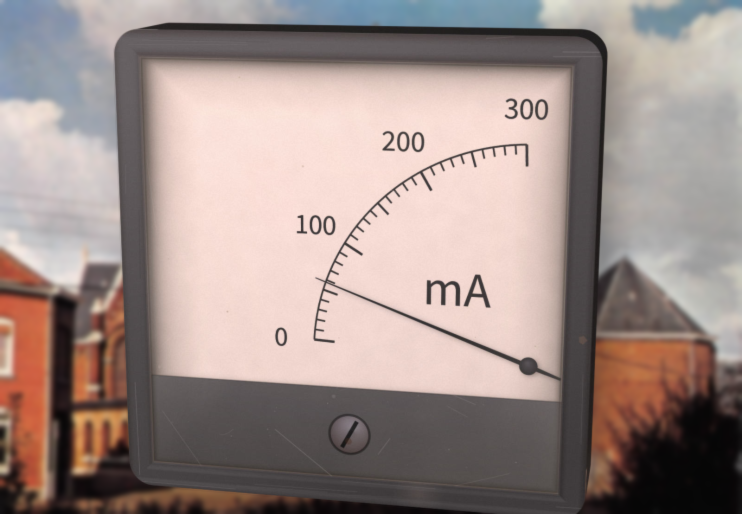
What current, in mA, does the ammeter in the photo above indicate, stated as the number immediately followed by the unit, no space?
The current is 60mA
